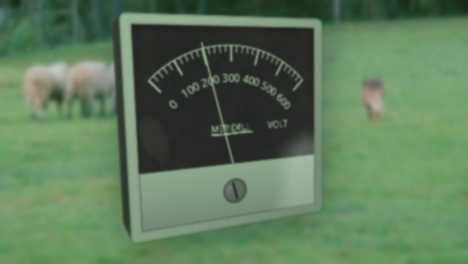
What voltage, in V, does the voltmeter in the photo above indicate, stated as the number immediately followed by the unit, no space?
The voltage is 200V
